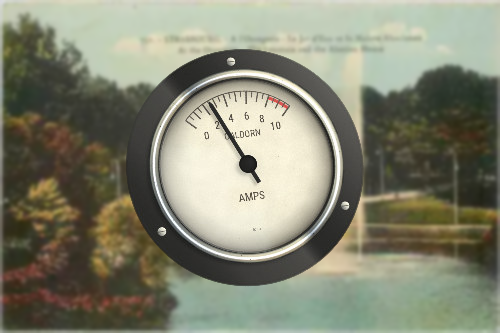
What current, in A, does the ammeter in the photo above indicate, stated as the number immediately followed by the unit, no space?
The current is 2.5A
